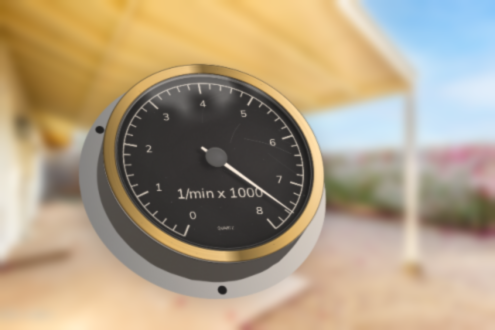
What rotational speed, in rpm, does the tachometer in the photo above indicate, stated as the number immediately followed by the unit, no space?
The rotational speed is 7600rpm
